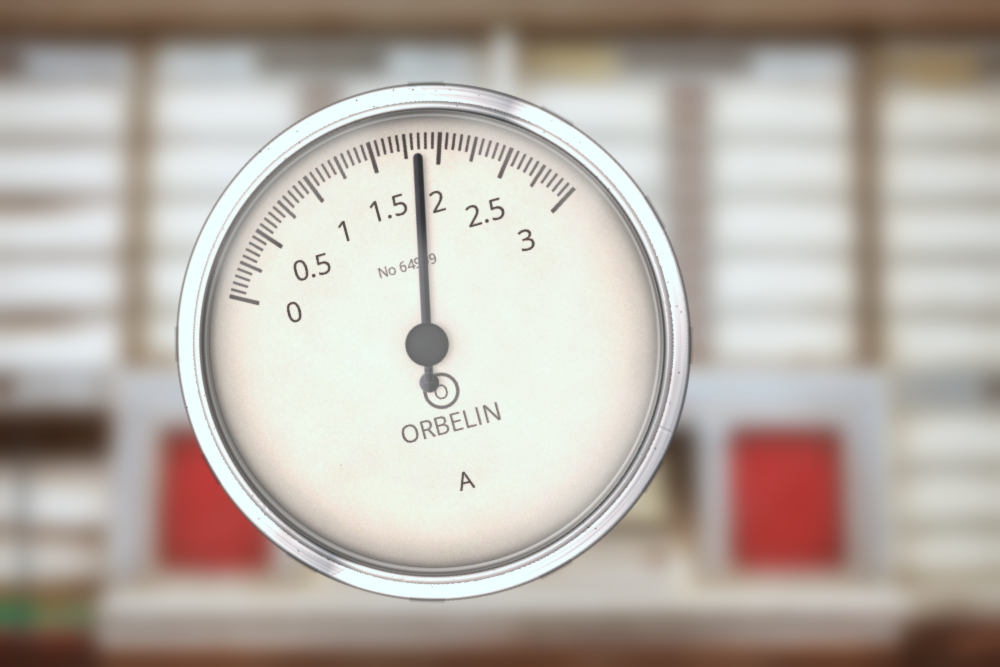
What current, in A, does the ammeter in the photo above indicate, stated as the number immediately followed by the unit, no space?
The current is 1.85A
